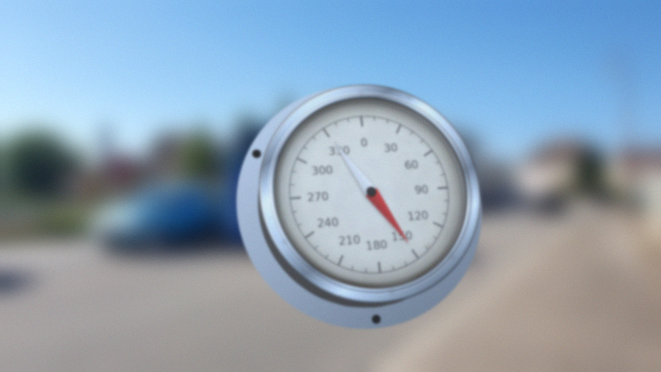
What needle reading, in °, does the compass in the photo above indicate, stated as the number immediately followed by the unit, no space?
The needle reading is 150°
